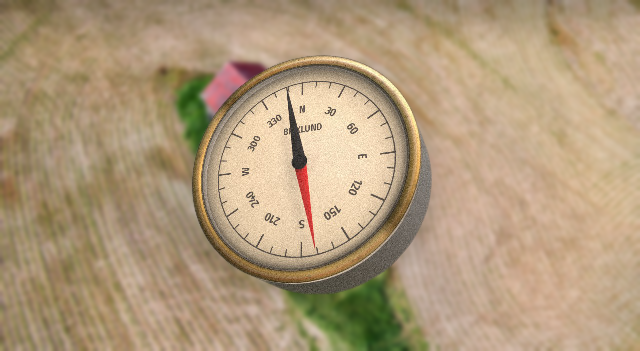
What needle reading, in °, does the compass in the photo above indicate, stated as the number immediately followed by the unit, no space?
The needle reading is 170°
